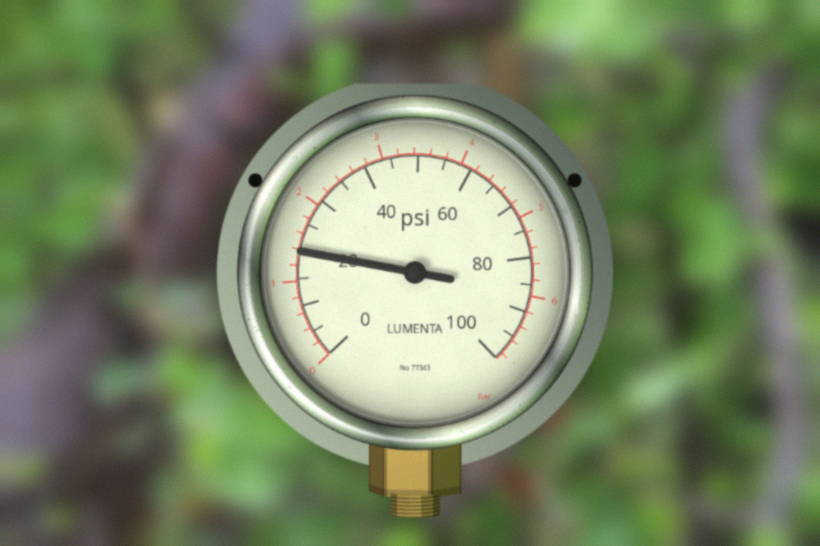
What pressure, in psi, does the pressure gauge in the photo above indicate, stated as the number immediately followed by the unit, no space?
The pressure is 20psi
